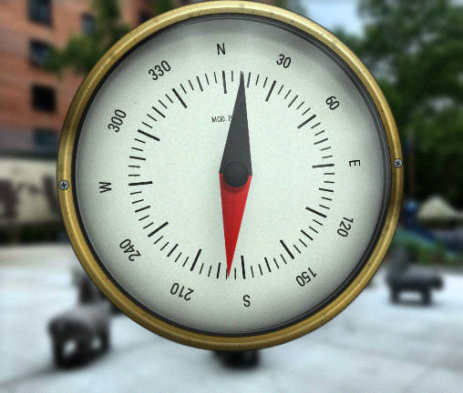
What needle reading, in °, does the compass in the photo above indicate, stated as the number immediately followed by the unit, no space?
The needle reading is 190°
